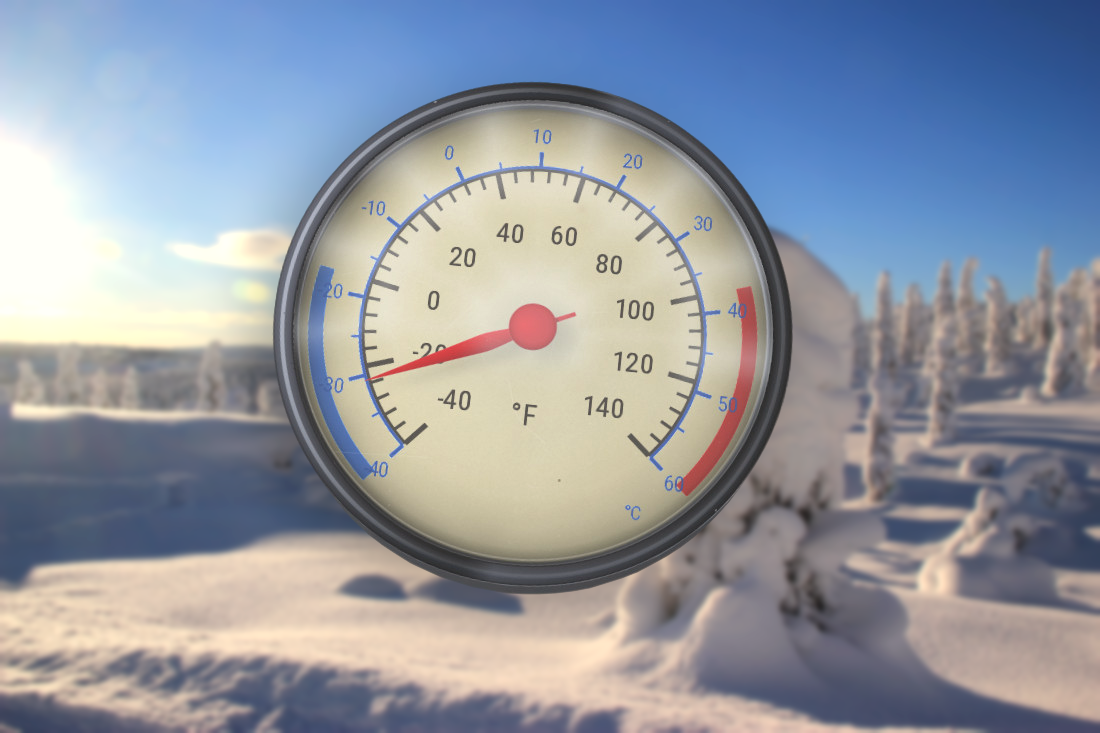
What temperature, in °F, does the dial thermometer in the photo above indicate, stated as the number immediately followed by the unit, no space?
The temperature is -24°F
